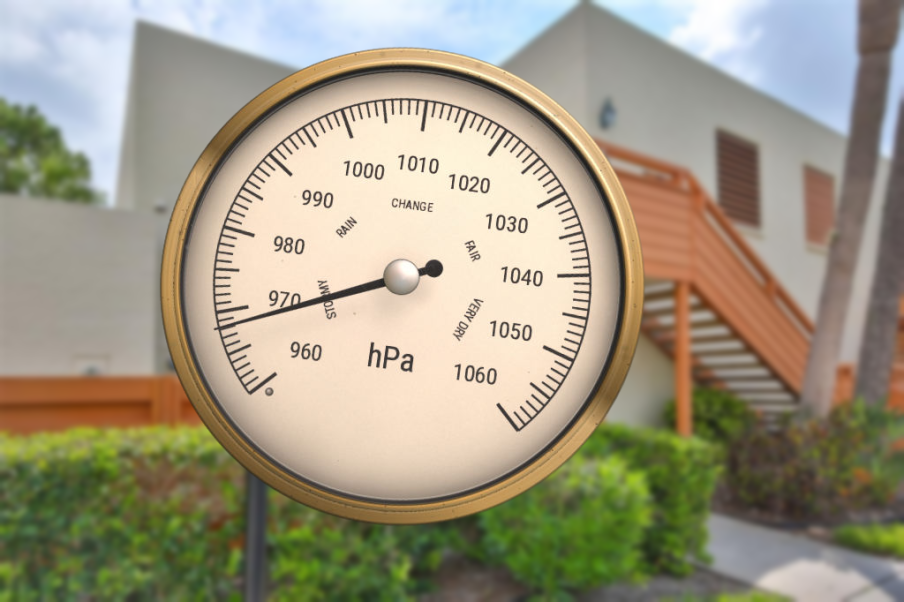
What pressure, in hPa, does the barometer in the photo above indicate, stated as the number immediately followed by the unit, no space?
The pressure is 968hPa
